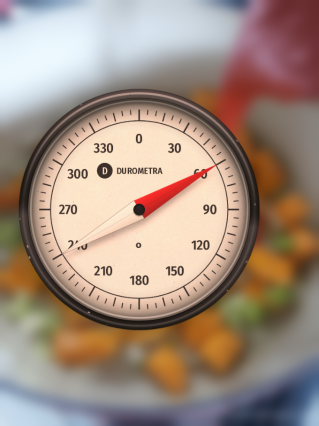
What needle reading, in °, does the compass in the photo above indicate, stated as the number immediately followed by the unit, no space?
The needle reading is 60°
